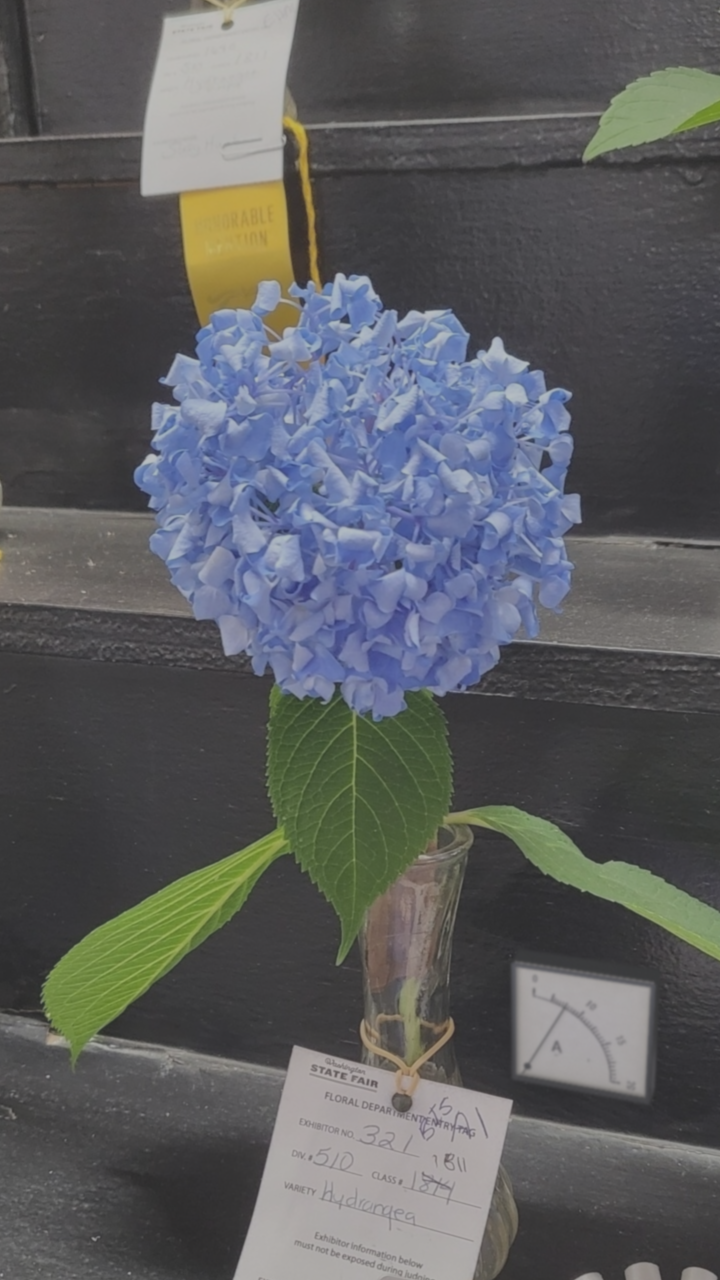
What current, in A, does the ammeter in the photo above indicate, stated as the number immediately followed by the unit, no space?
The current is 7.5A
